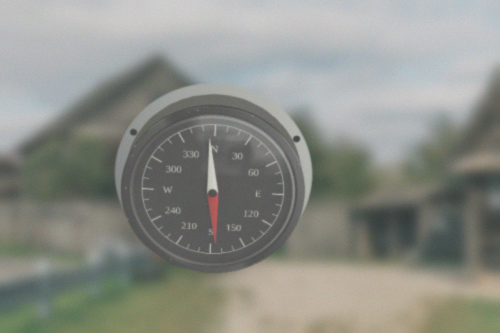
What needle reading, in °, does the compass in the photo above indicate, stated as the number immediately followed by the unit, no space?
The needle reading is 175°
